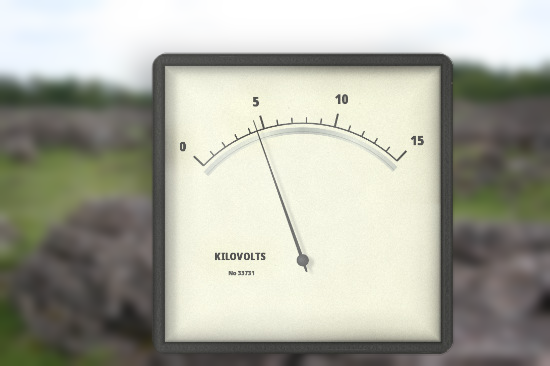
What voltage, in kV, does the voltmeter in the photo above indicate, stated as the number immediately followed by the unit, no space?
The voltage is 4.5kV
